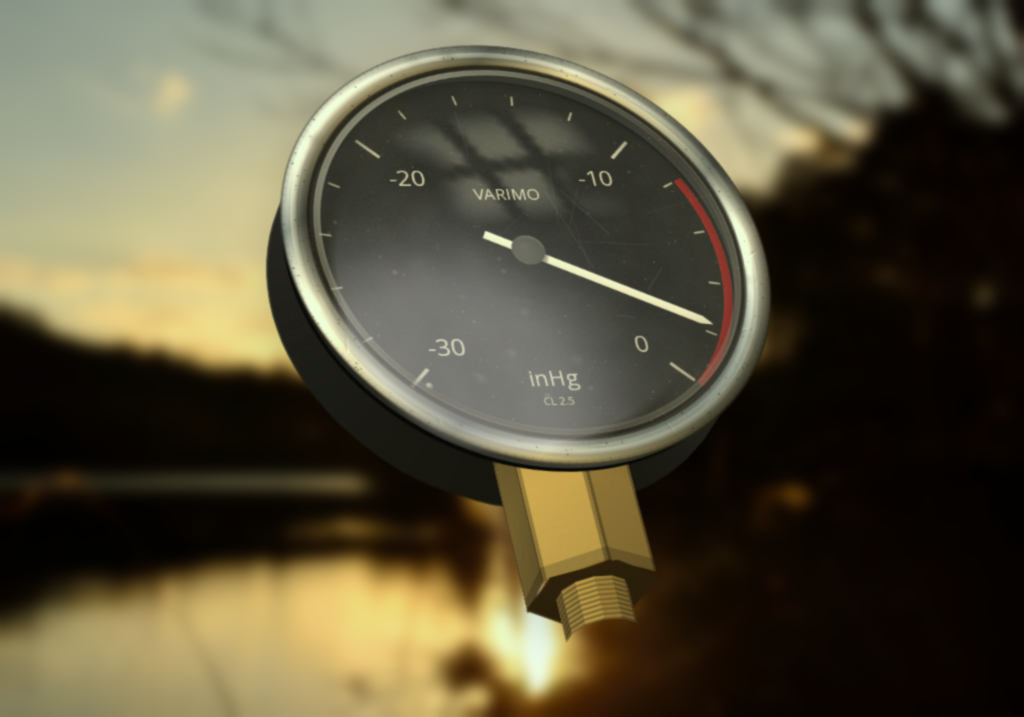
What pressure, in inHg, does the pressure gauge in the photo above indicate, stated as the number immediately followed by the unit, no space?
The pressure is -2inHg
